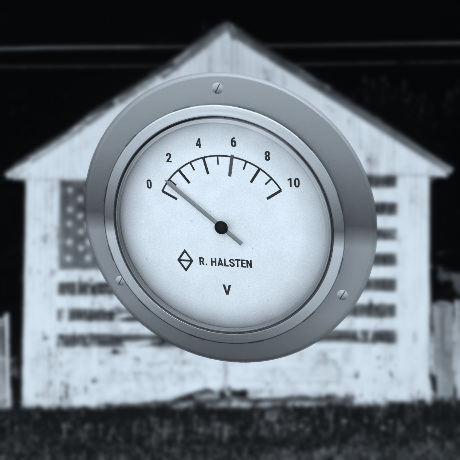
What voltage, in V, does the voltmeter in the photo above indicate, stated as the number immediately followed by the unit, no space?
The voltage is 1V
